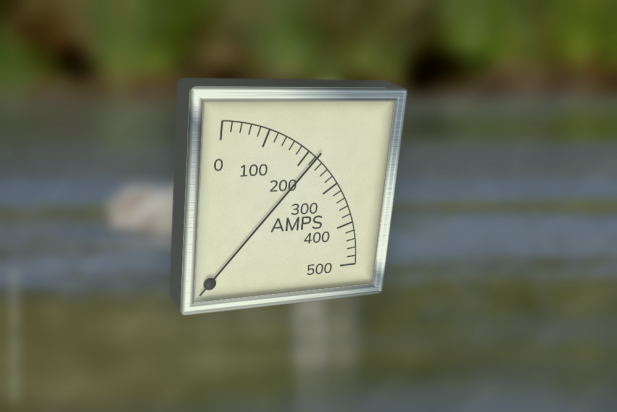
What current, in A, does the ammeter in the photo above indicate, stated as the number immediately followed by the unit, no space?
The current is 220A
